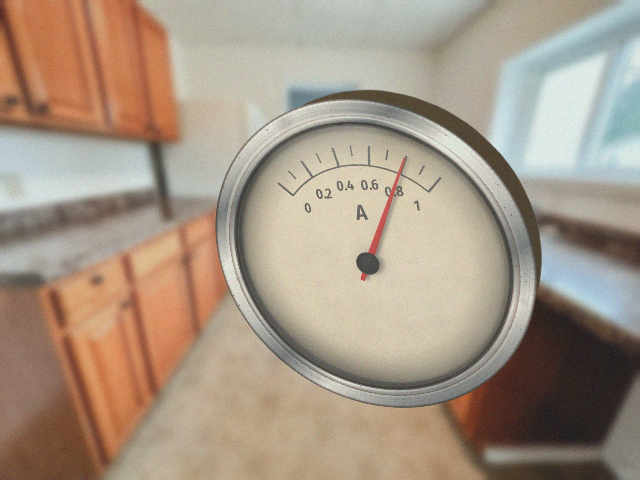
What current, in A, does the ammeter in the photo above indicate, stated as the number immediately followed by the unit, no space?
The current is 0.8A
